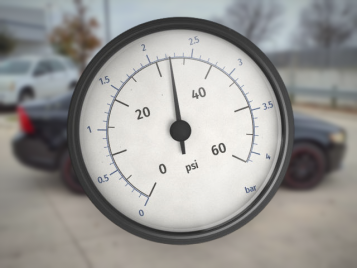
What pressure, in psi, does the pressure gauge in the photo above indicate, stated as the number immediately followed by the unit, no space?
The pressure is 32.5psi
